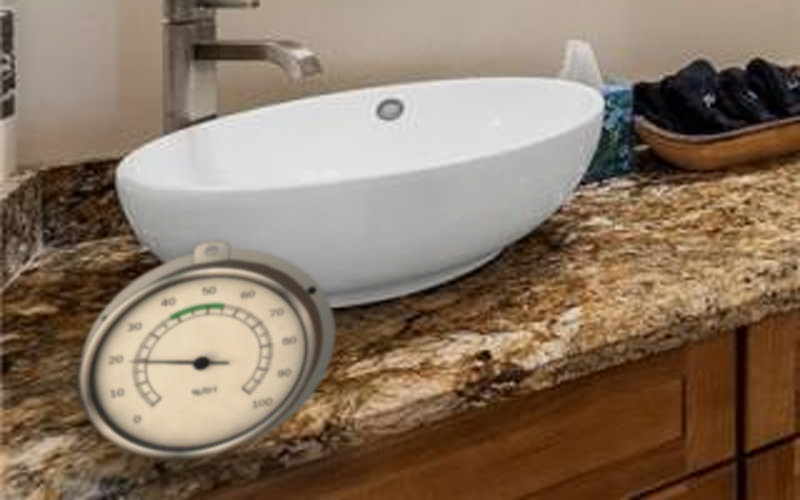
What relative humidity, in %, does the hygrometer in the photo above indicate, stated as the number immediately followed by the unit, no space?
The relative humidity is 20%
